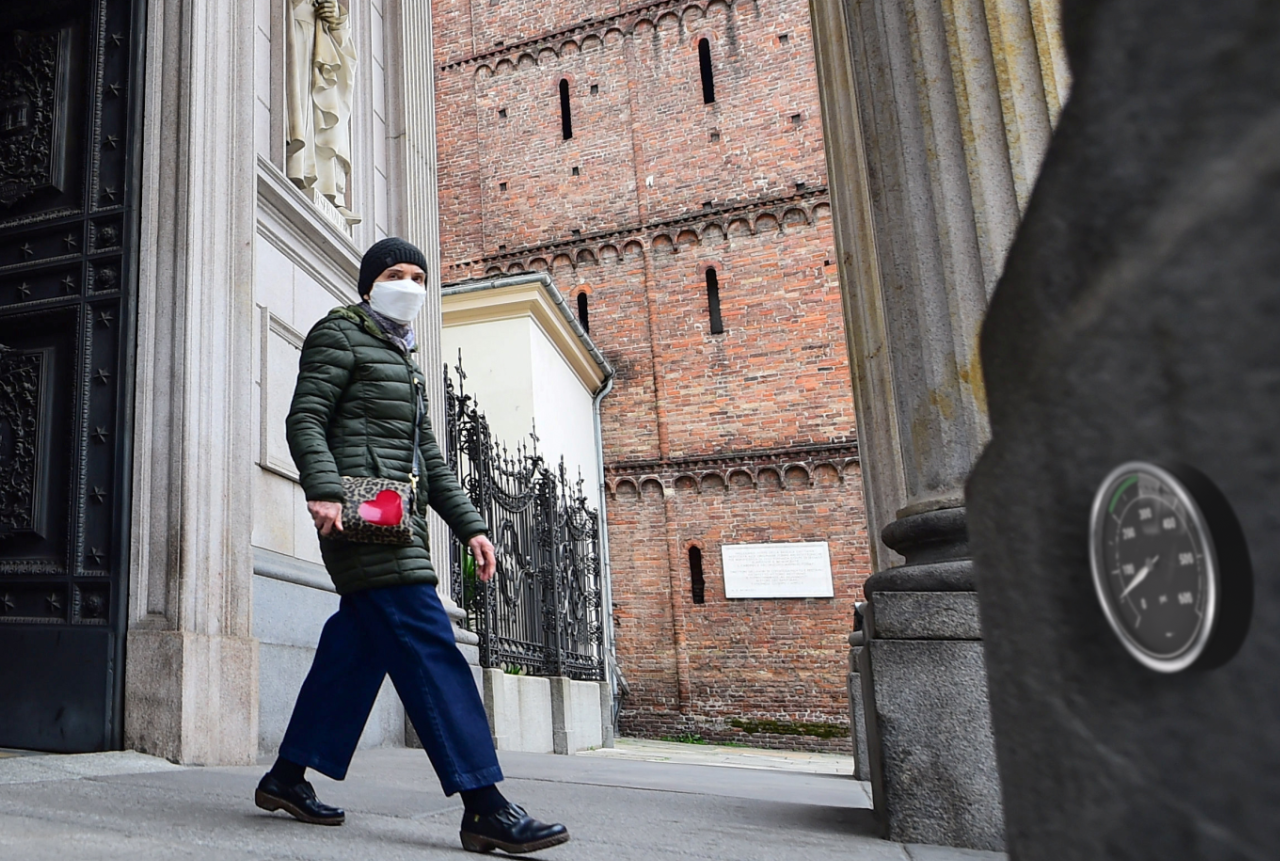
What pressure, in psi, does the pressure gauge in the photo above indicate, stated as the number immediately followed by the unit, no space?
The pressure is 50psi
